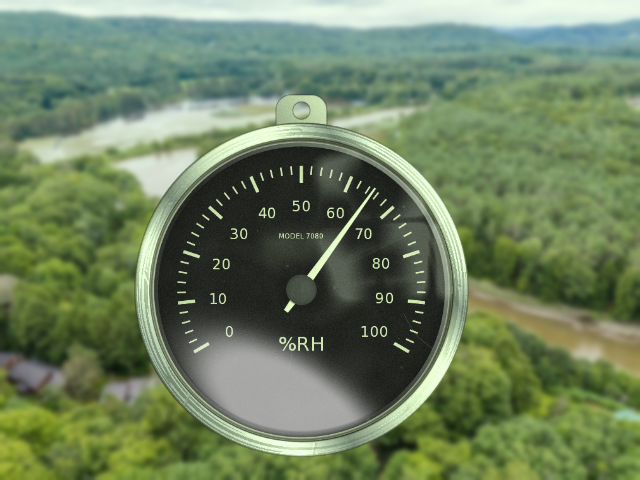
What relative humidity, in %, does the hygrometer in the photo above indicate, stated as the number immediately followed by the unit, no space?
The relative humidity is 65%
